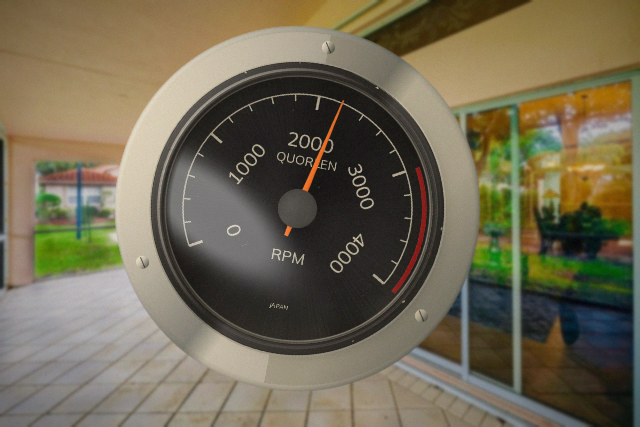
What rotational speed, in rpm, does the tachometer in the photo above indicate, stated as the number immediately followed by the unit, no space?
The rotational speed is 2200rpm
